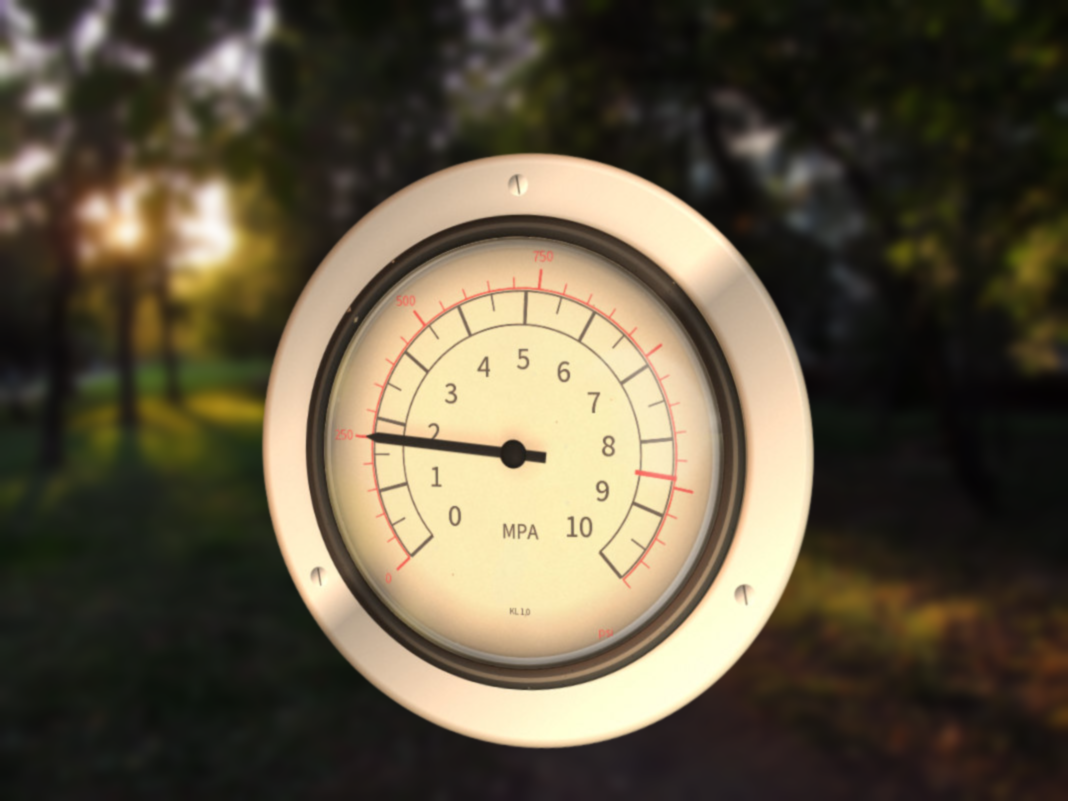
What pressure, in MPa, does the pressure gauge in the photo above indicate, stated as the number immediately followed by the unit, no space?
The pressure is 1.75MPa
